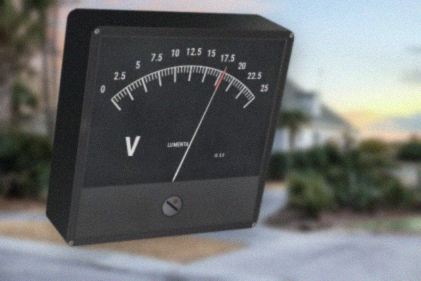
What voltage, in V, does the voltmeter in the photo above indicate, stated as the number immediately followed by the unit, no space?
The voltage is 17.5V
